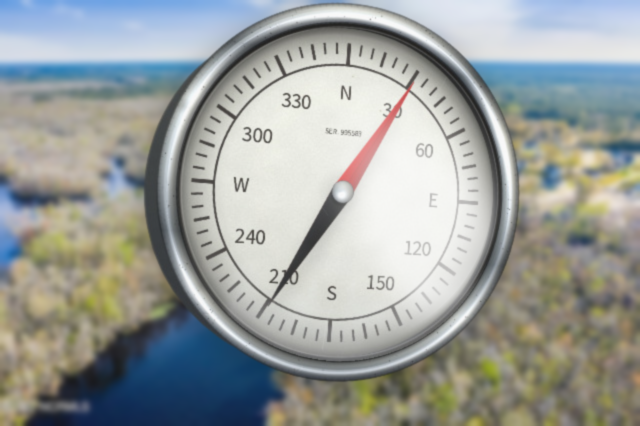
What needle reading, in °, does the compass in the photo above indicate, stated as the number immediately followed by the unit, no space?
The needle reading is 30°
